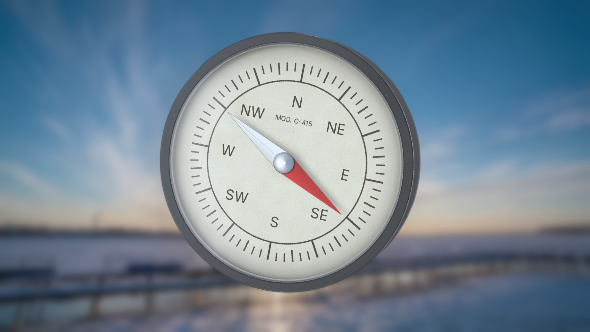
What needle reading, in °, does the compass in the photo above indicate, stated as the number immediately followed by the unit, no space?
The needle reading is 120°
